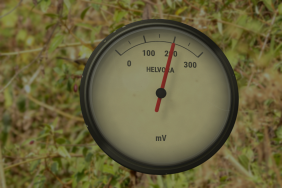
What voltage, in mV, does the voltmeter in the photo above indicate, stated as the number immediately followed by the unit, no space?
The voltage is 200mV
